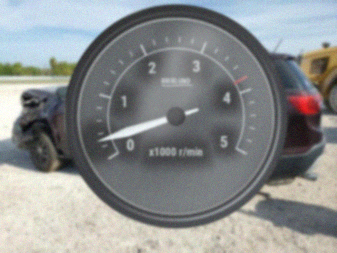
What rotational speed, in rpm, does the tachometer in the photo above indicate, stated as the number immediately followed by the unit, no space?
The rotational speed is 300rpm
